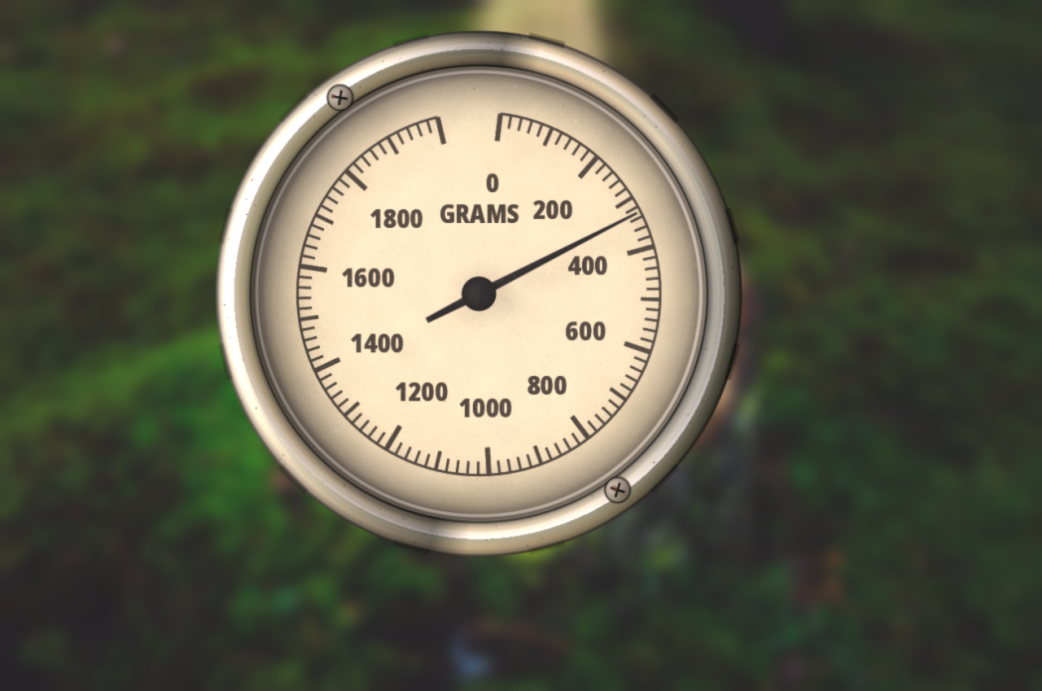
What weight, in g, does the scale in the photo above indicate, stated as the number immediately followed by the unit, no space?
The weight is 330g
